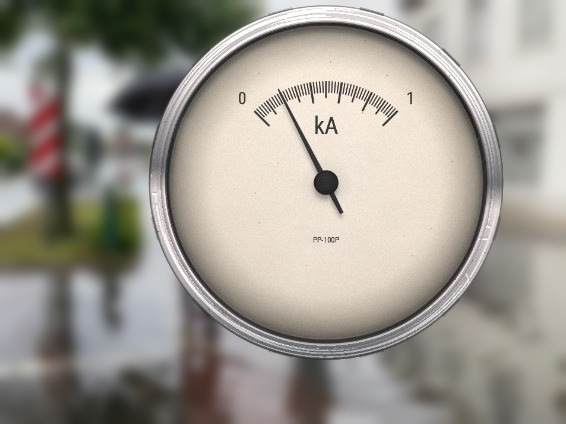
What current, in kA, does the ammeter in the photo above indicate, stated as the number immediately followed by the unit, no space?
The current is 0.2kA
